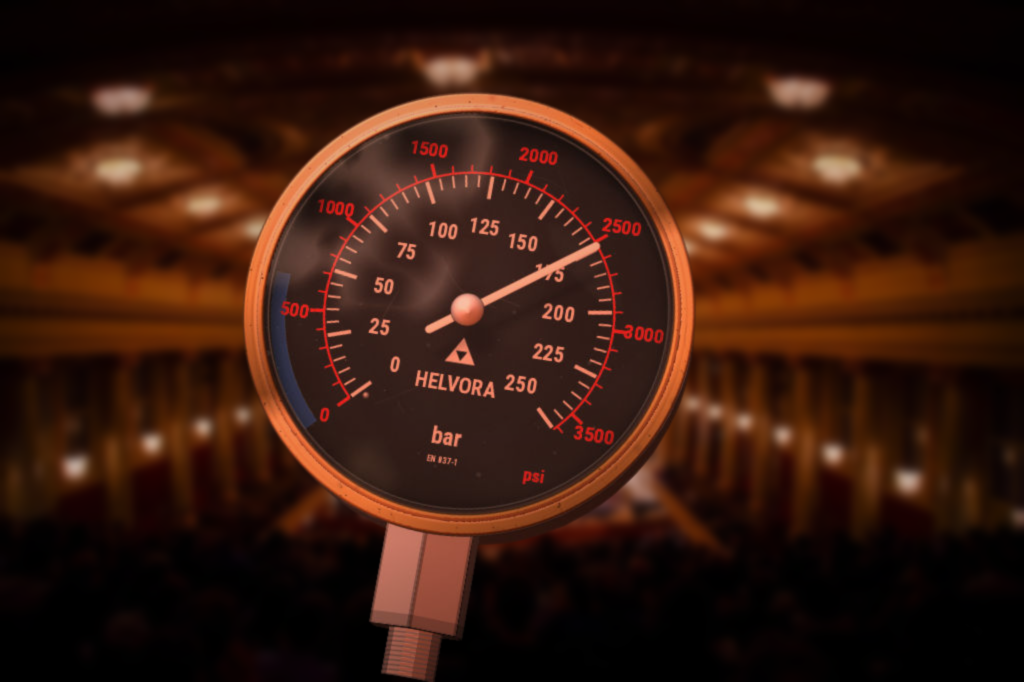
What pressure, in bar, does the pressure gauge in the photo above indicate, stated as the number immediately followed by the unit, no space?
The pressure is 175bar
